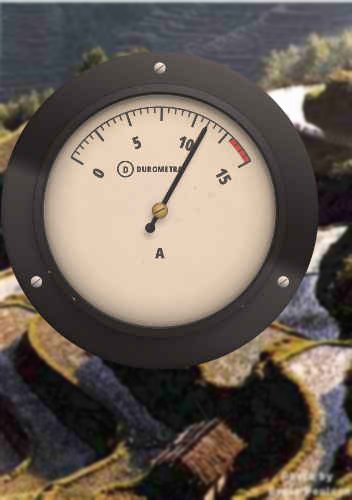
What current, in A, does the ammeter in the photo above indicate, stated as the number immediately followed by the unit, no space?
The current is 11A
